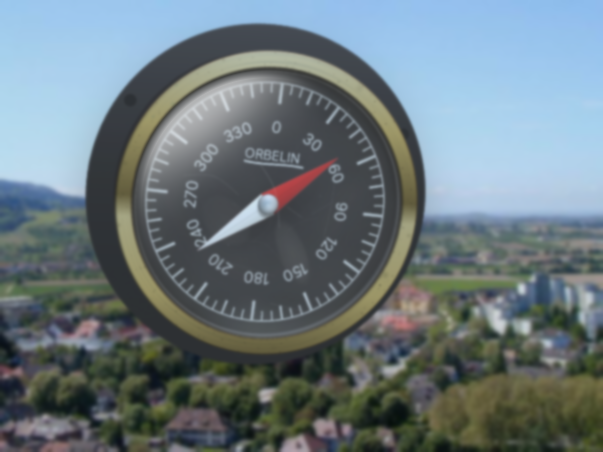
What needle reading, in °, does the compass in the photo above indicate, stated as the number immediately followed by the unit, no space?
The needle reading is 50°
